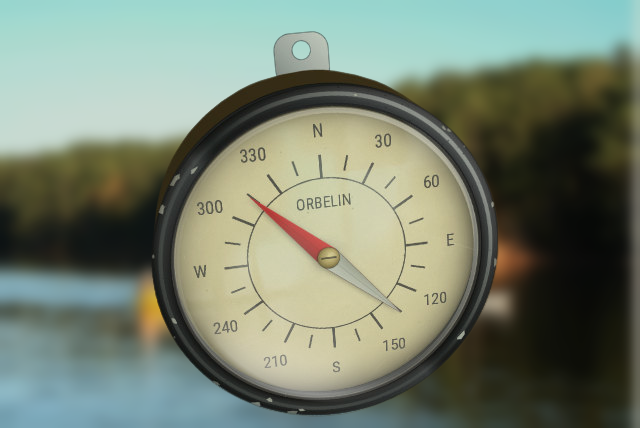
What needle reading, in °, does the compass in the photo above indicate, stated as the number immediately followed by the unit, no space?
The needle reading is 315°
